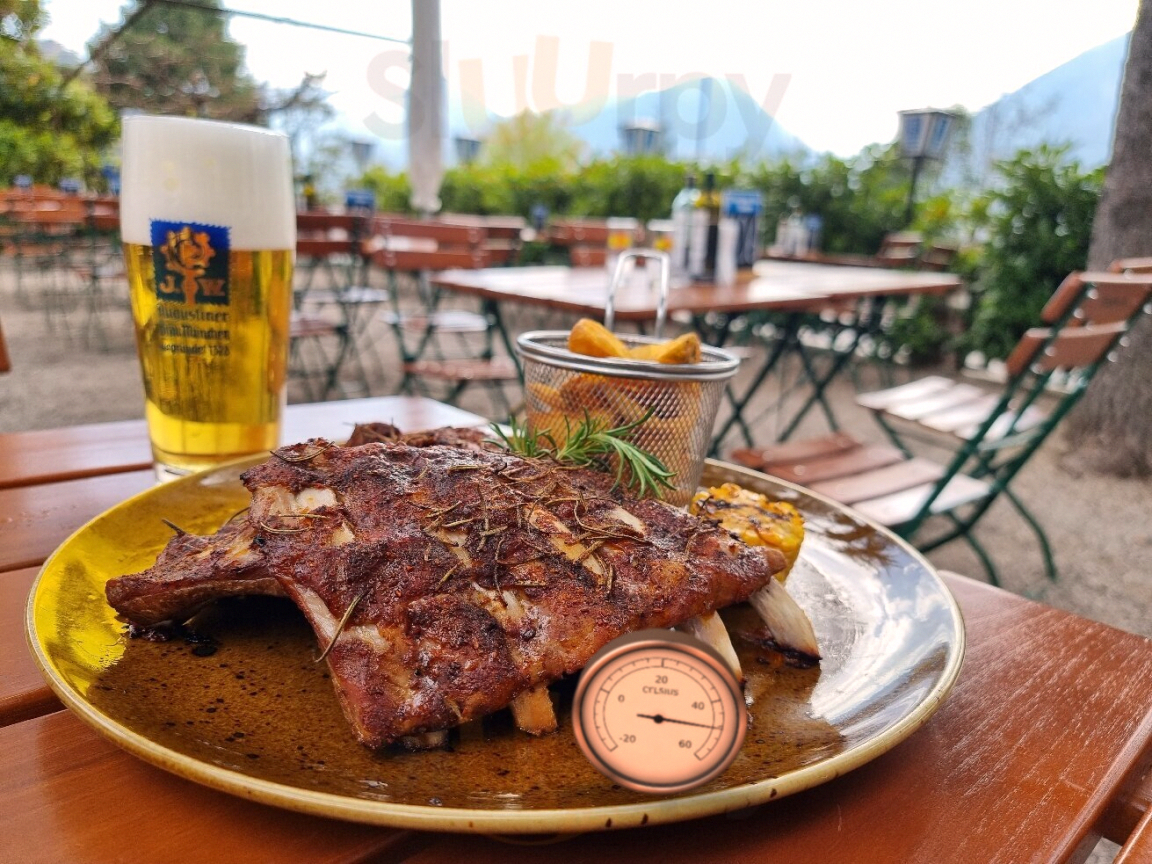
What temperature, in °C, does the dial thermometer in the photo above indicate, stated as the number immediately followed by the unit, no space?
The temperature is 48°C
